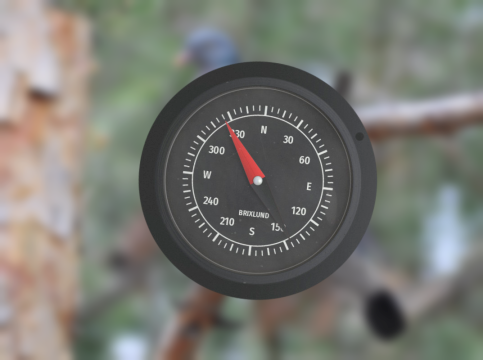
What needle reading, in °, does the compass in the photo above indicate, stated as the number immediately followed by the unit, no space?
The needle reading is 325°
